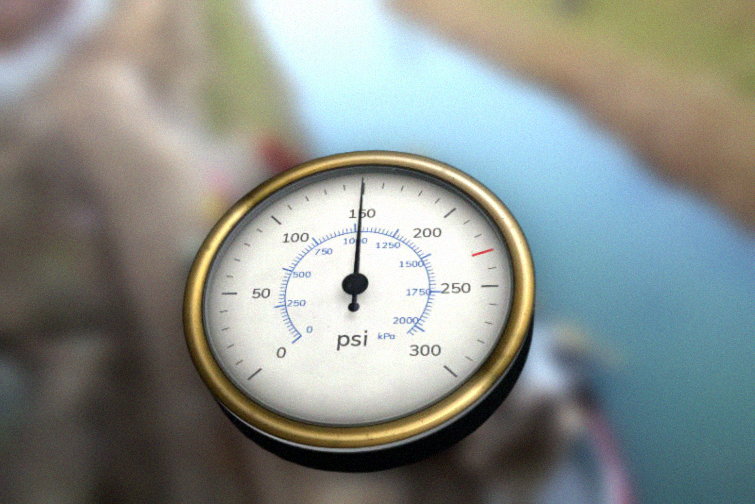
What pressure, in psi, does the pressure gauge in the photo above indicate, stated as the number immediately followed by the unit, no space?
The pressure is 150psi
